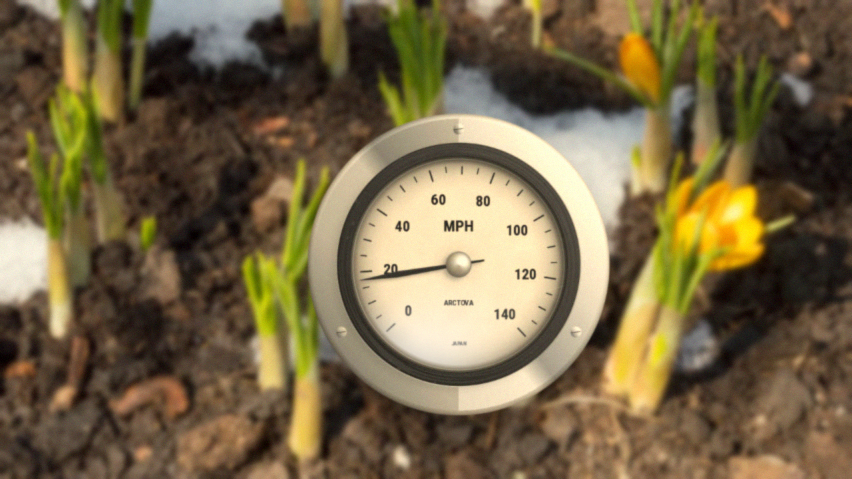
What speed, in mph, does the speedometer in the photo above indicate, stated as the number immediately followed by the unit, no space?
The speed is 17.5mph
